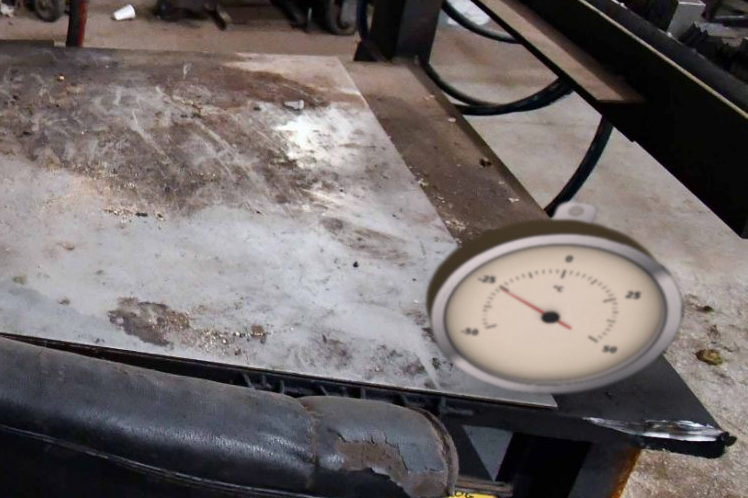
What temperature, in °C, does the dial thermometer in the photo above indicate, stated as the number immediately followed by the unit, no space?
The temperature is -25°C
